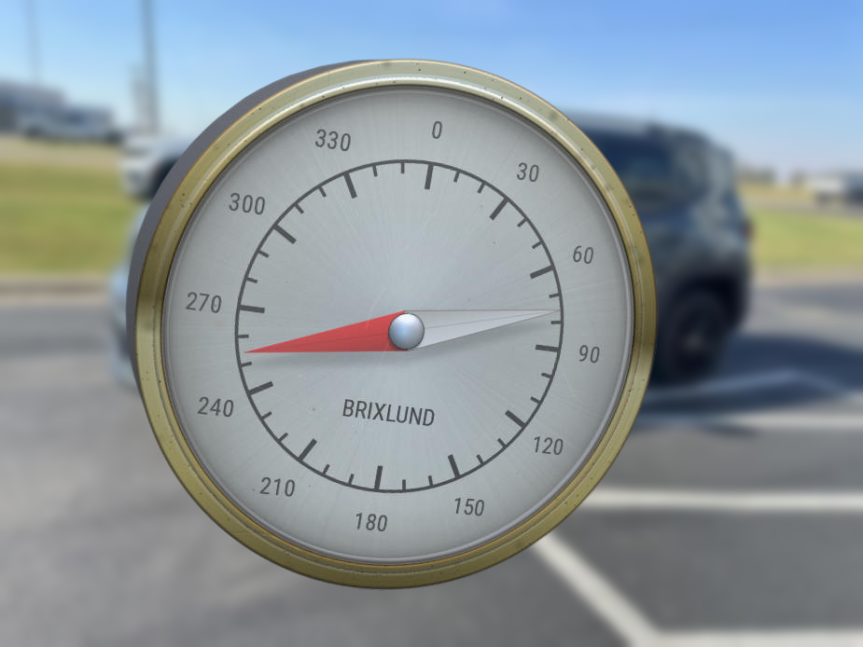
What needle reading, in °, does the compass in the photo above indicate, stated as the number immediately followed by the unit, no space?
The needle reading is 255°
